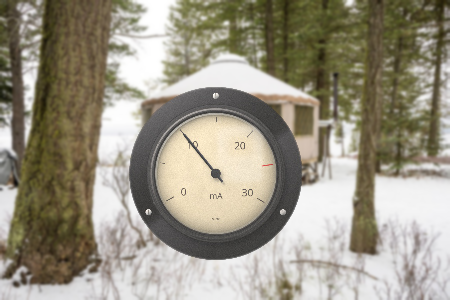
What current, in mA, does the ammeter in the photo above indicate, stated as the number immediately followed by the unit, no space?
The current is 10mA
